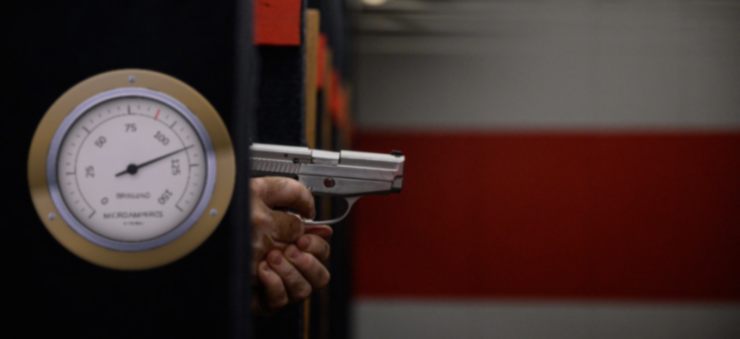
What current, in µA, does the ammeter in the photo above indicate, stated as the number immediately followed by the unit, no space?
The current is 115µA
